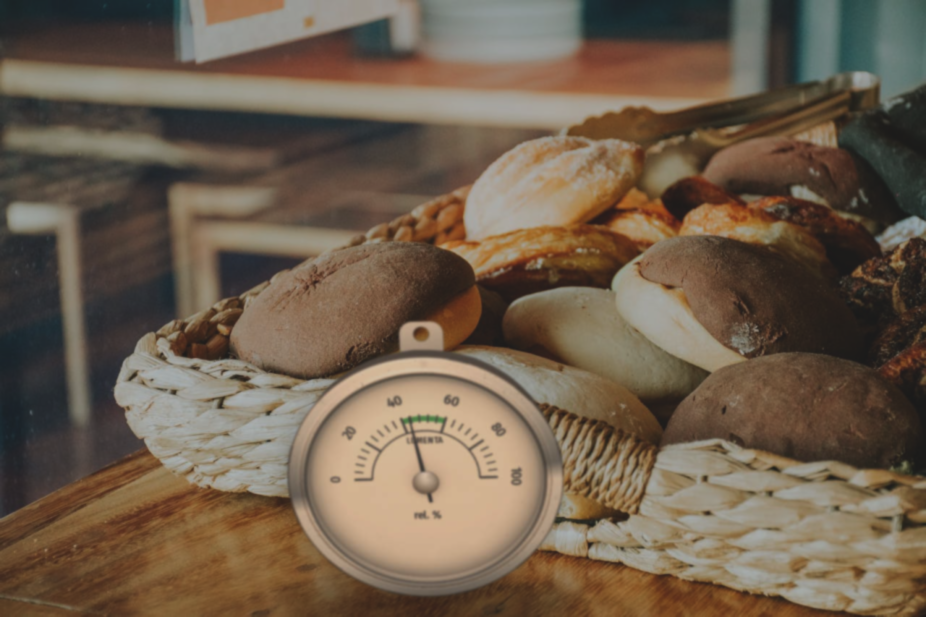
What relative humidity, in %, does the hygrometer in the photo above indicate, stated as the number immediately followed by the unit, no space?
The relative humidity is 44%
